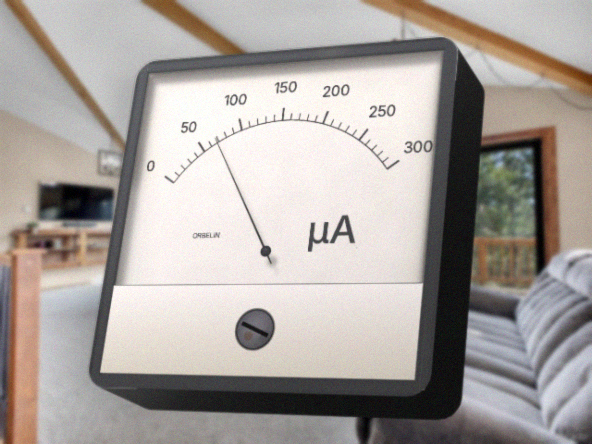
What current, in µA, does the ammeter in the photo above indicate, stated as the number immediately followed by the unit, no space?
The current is 70µA
